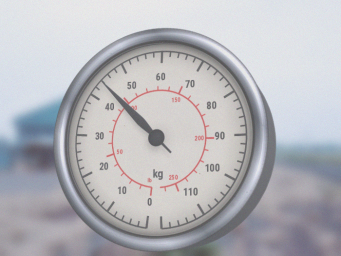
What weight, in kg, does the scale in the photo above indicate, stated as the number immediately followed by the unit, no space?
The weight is 44kg
